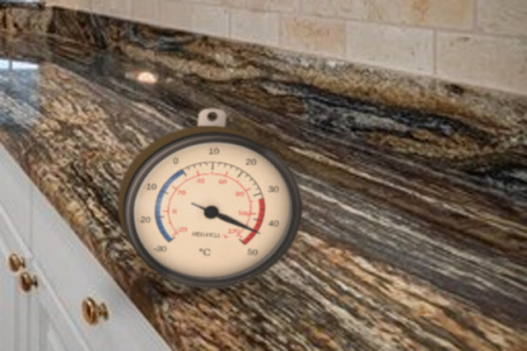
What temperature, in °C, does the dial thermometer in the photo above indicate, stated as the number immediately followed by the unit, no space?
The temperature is 44°C
